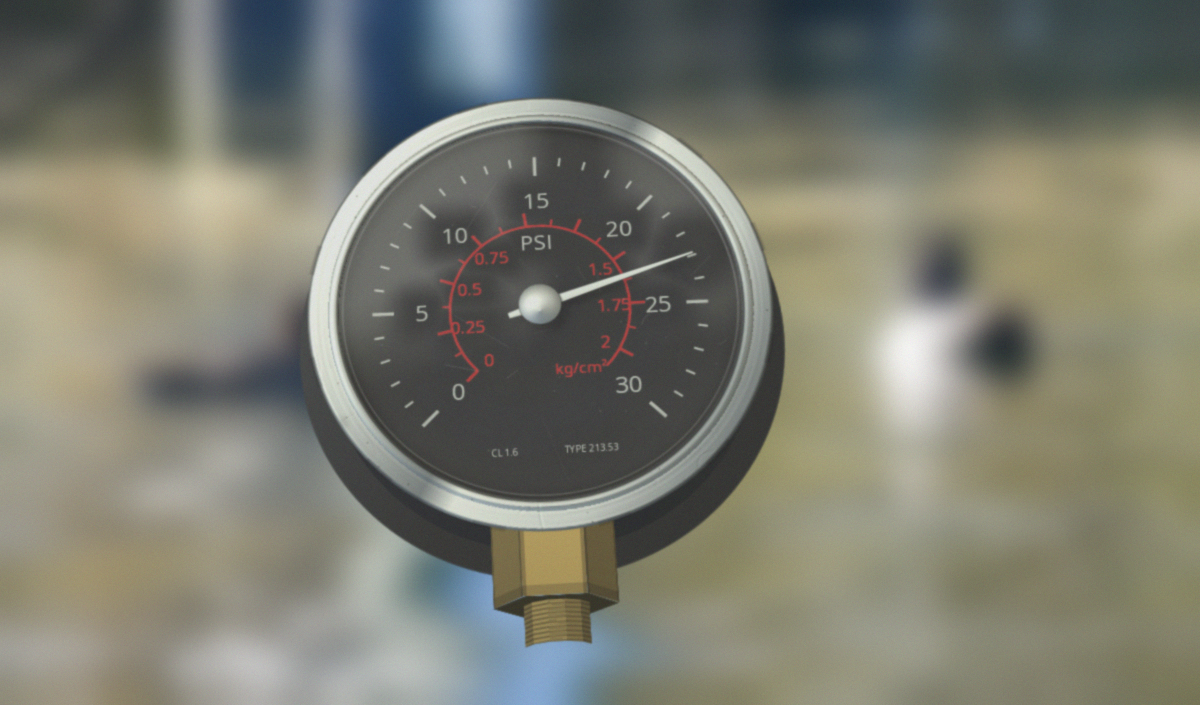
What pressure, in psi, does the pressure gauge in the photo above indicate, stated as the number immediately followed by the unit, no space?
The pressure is 23psi
